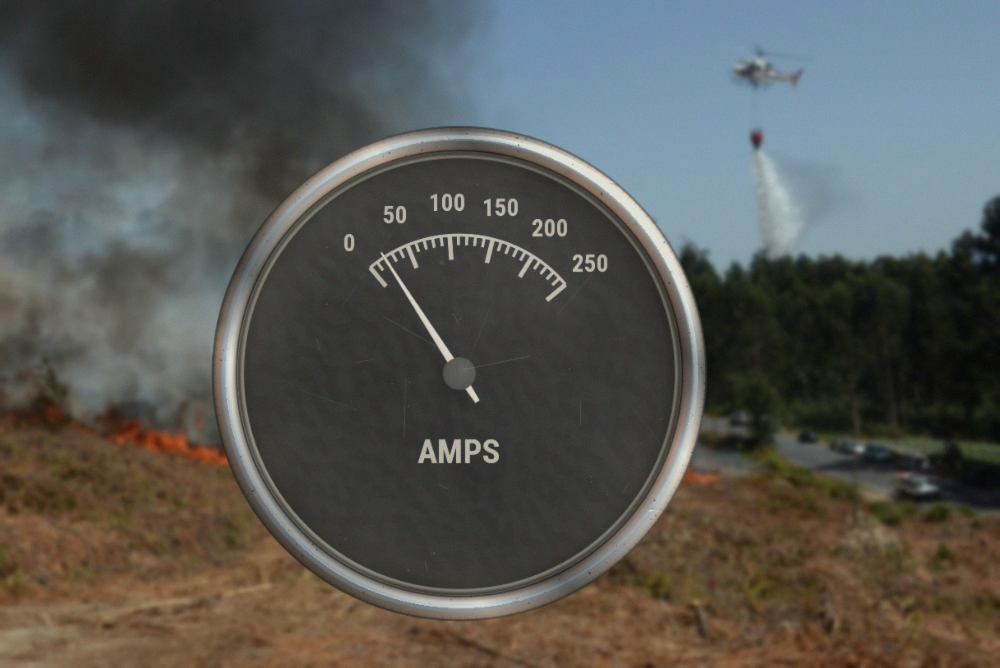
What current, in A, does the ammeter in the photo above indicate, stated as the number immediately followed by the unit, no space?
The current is 20A
